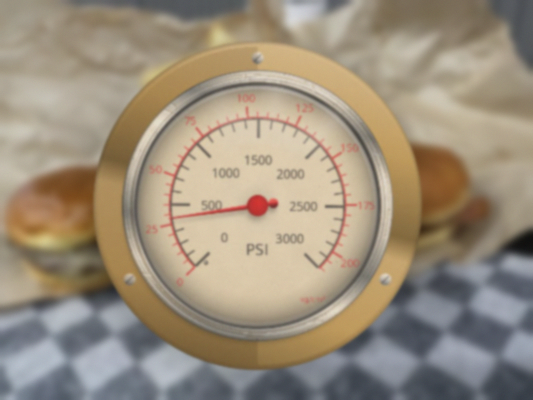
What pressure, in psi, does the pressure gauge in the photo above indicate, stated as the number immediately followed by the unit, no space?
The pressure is 400psi
